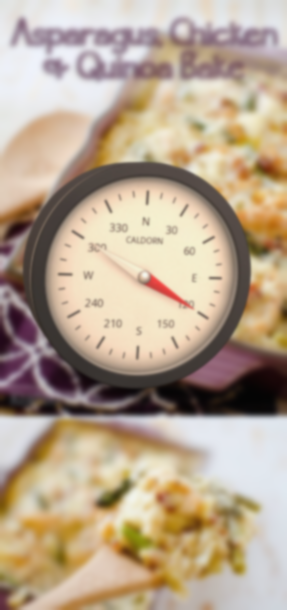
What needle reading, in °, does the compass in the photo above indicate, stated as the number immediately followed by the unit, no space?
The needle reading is 120°
